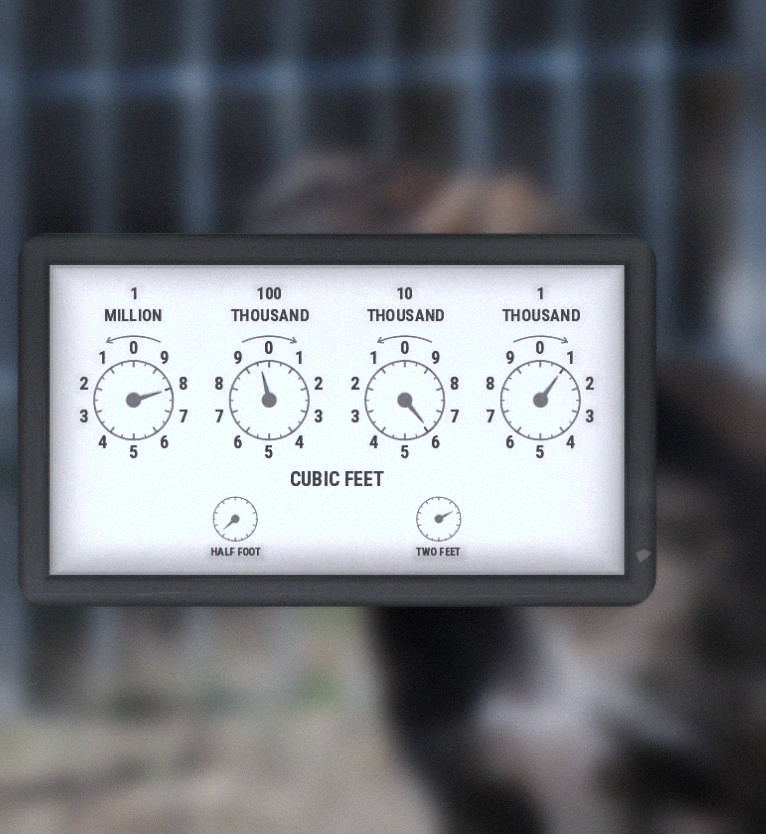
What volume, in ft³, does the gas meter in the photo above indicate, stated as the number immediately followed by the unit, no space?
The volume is 796100ft³
